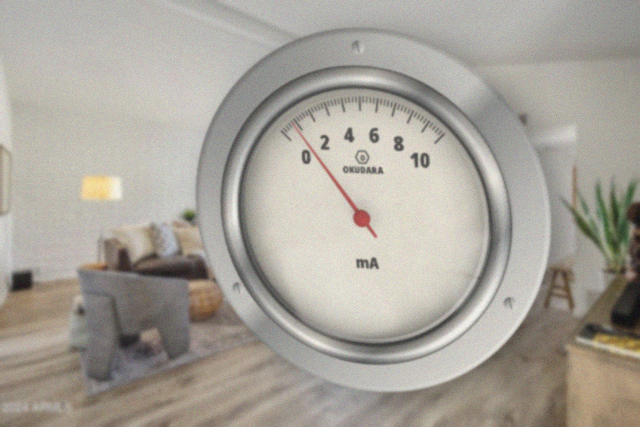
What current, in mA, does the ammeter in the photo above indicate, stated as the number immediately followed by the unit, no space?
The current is 1mA
